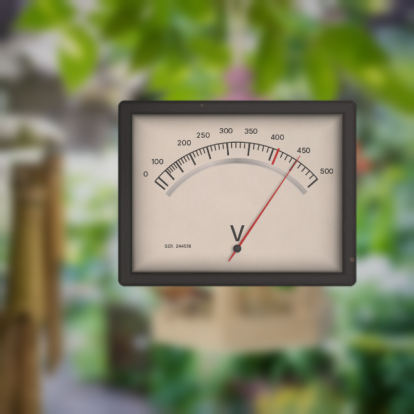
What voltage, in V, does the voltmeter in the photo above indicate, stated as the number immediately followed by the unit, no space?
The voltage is 450V
